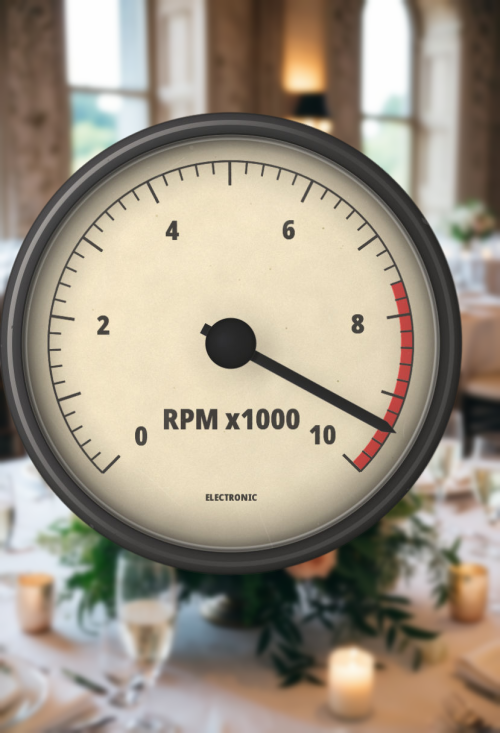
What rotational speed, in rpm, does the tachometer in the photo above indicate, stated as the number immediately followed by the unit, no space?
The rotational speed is 9400rpm
